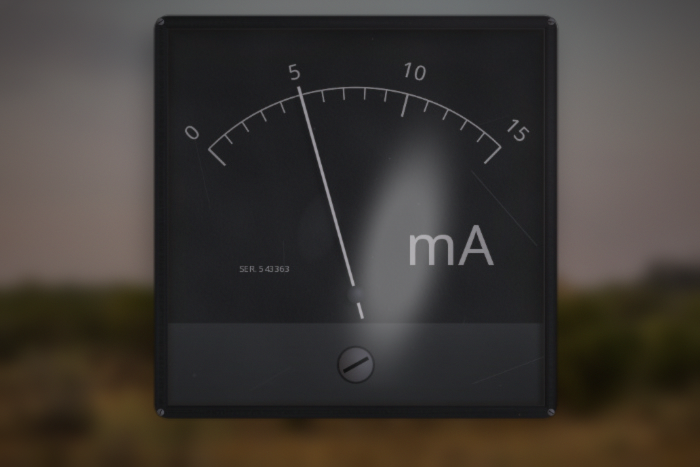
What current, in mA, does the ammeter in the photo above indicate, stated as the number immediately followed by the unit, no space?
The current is 5mA
